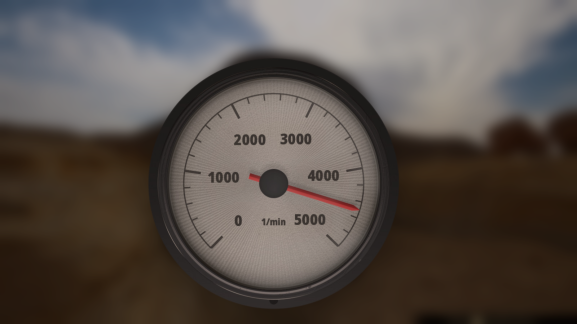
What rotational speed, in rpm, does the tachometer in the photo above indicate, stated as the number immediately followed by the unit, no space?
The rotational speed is 4500rpm
